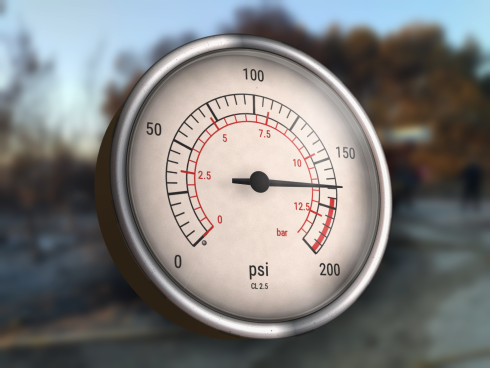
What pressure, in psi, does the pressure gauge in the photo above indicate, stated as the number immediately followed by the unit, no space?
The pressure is 165psi
